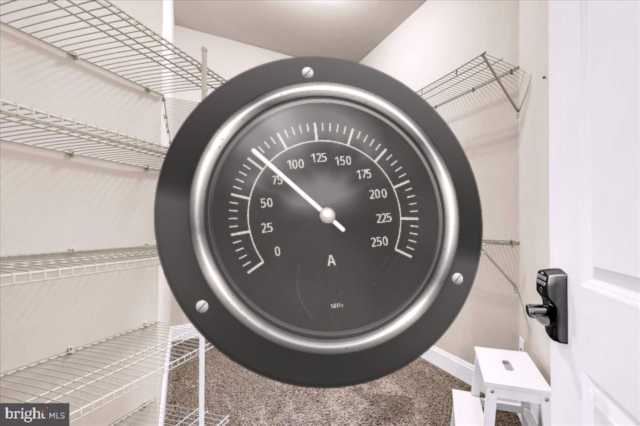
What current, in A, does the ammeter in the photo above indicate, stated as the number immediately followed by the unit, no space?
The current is 80A
